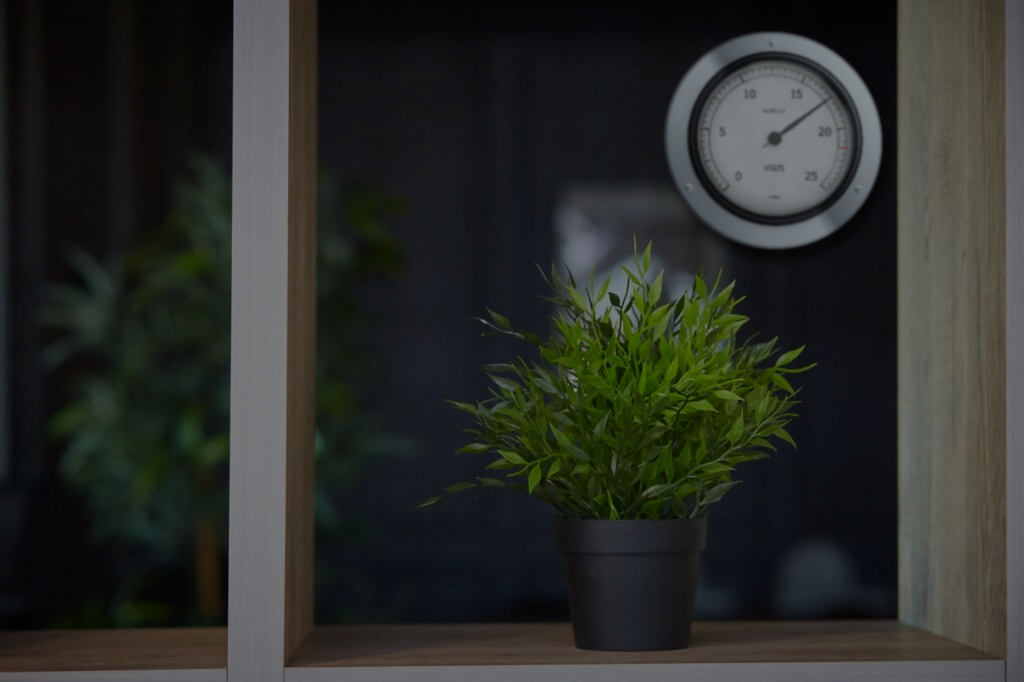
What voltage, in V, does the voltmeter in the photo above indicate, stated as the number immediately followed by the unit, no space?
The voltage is 17.5V
